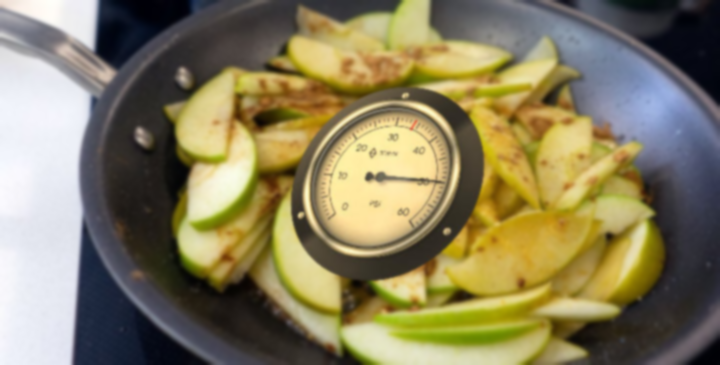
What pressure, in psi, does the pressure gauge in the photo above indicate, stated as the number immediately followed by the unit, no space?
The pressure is 50psi
